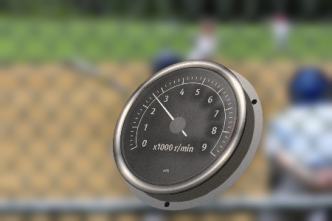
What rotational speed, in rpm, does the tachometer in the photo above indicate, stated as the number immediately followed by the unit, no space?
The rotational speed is 2600rpm
